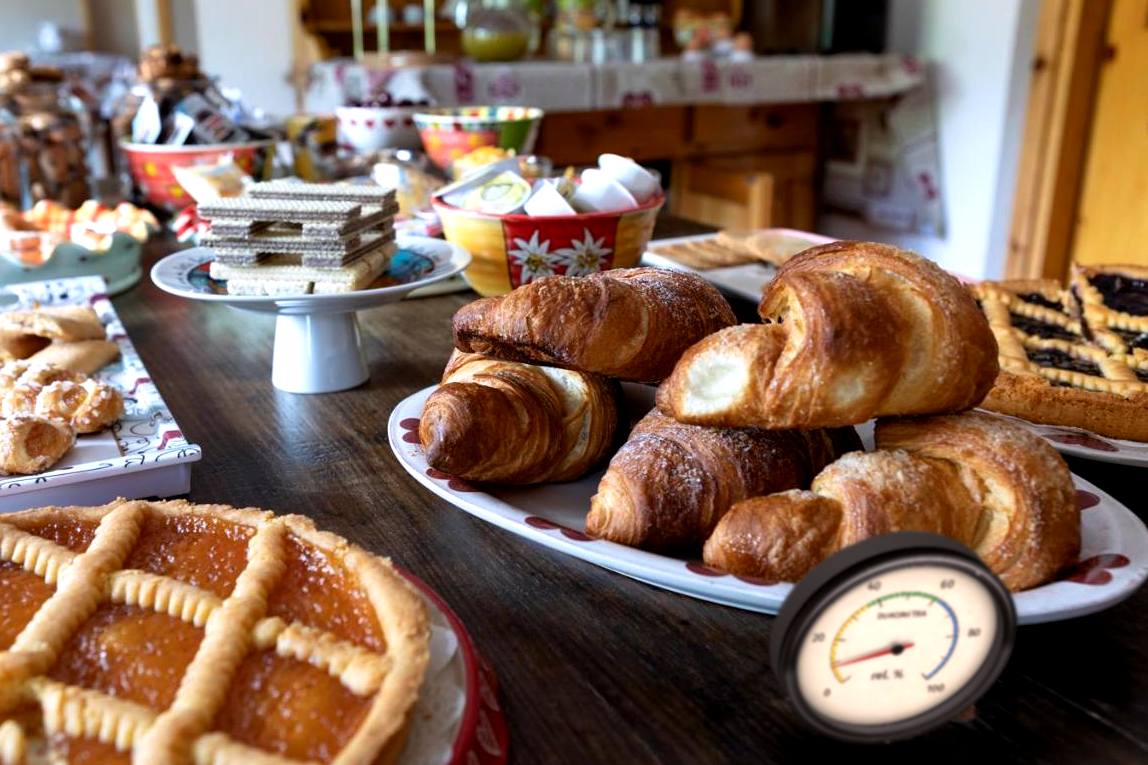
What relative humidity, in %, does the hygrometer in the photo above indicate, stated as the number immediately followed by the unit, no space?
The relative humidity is 10%
